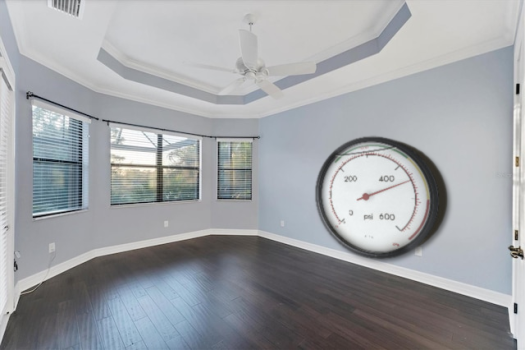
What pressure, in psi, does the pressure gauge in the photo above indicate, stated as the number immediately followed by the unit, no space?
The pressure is 450psi
